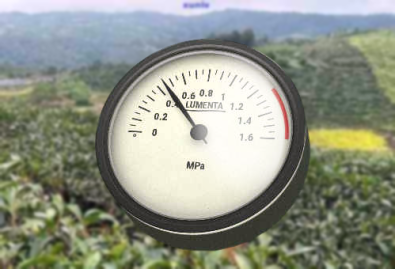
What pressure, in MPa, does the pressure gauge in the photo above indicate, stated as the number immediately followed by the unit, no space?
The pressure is 0.45MPa
